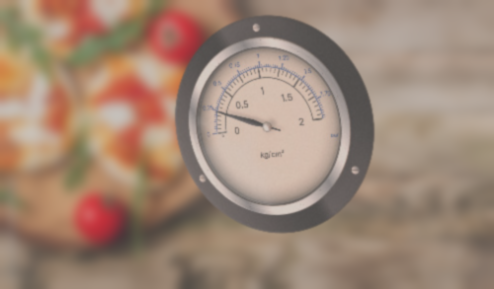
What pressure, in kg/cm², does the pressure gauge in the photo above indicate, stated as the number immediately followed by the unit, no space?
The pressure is 0.25kg/cm²
